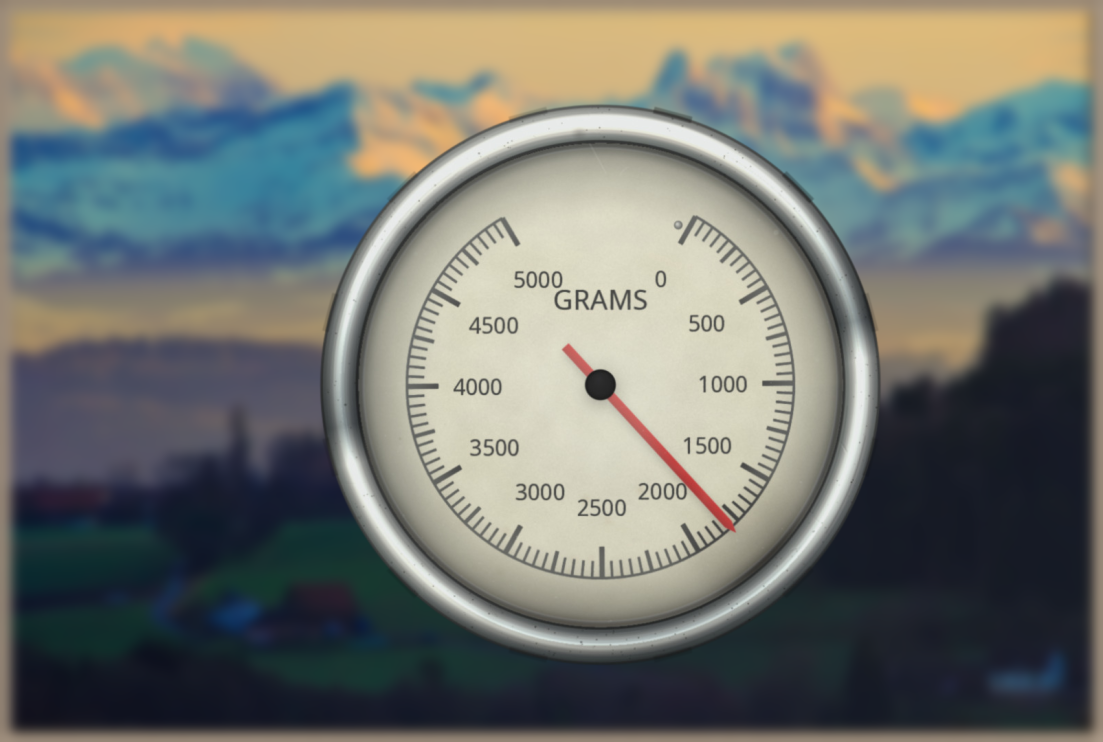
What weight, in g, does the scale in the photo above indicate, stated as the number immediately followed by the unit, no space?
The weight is 1800g
